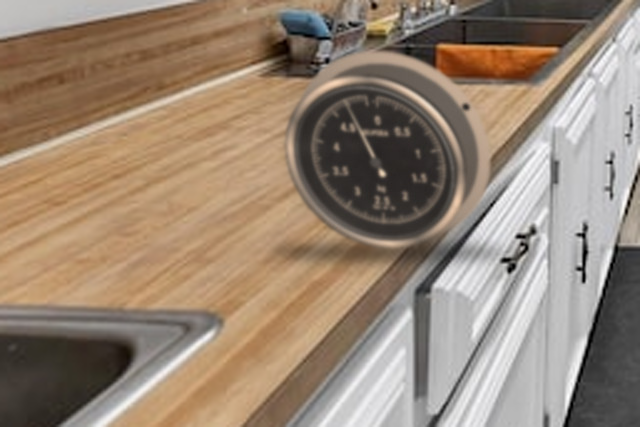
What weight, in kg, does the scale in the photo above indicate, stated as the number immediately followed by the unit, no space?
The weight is 4.75kg
